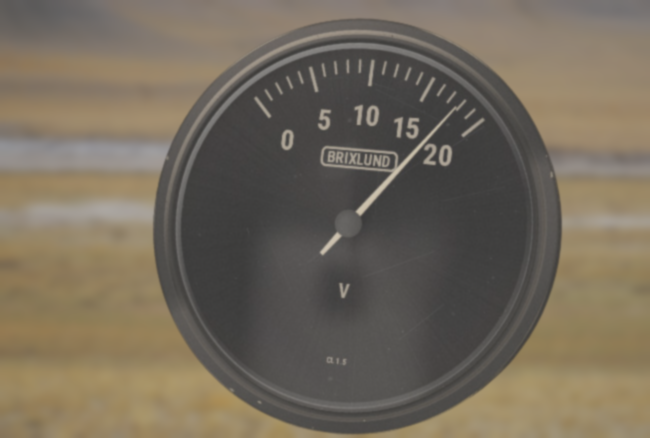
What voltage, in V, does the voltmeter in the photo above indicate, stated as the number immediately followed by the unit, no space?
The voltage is 18V
